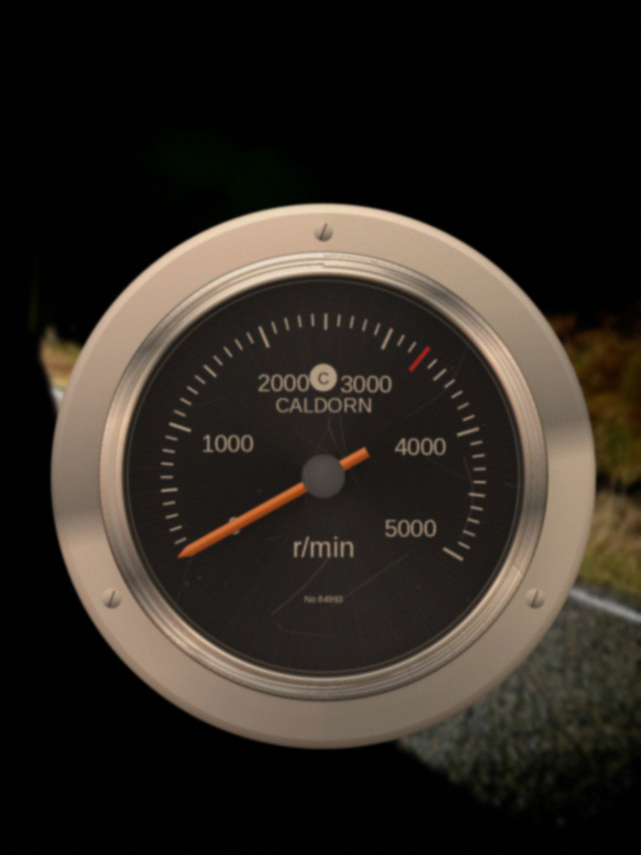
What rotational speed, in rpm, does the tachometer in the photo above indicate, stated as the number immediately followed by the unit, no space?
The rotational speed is 0rpm
